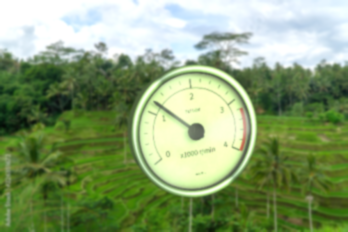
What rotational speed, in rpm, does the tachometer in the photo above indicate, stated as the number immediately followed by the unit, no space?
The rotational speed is 1200rpm
